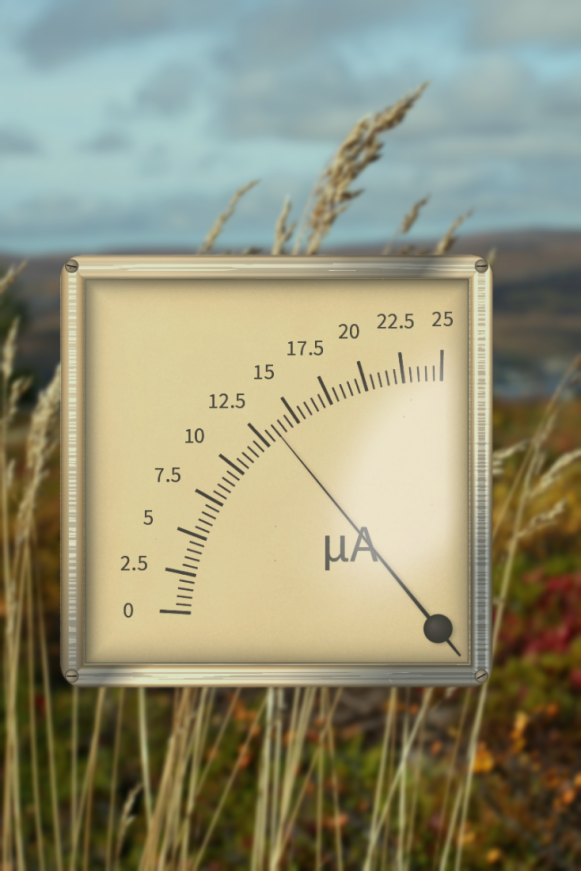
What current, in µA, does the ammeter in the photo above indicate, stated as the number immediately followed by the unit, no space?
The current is 13.5µA
